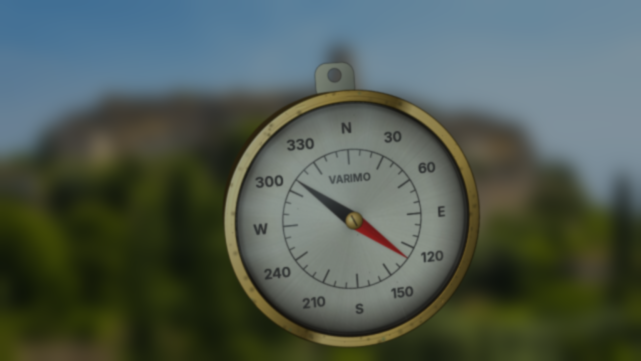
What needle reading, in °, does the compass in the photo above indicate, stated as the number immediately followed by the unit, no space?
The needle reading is 130°
